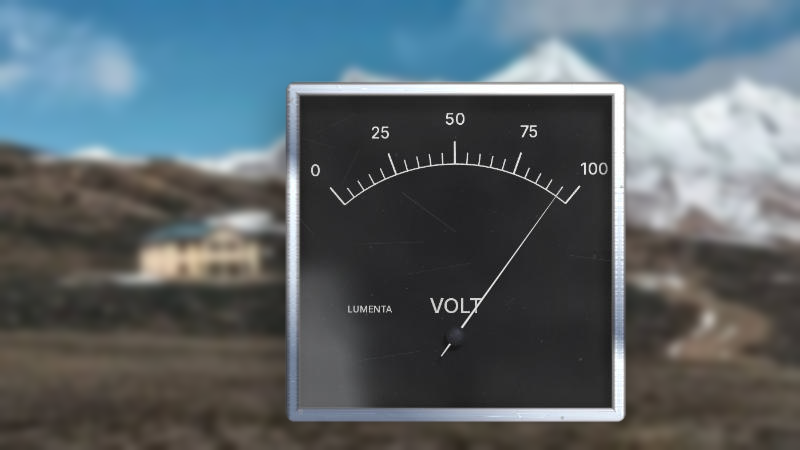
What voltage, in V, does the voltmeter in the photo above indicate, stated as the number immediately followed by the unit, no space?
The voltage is 95V
